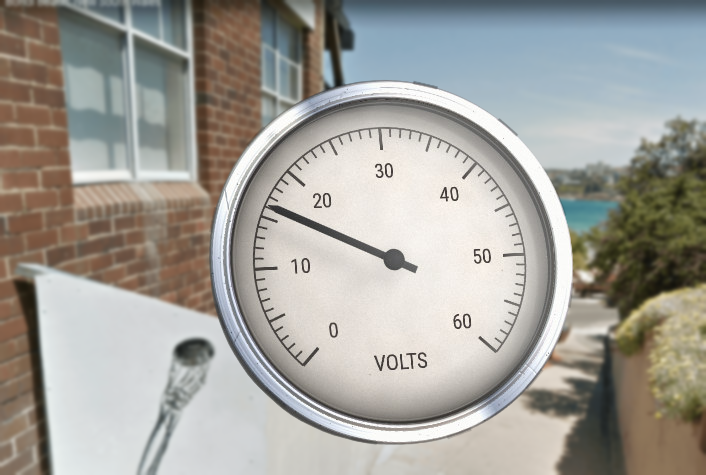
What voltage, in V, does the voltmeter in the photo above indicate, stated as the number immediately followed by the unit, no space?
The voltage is 16V
